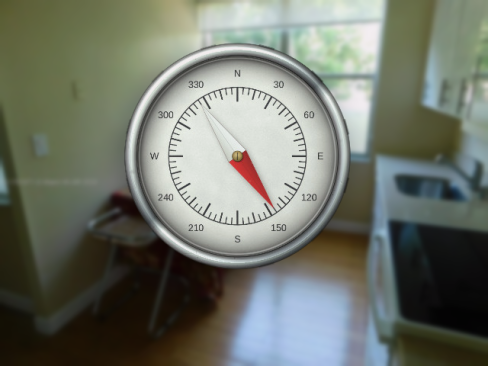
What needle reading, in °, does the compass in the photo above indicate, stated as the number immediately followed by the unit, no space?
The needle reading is 145°
